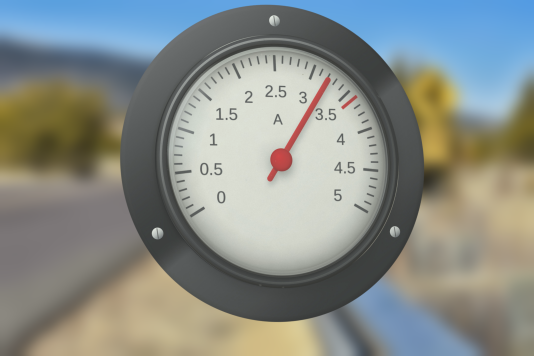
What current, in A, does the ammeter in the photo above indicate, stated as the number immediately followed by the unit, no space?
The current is 3.2A
